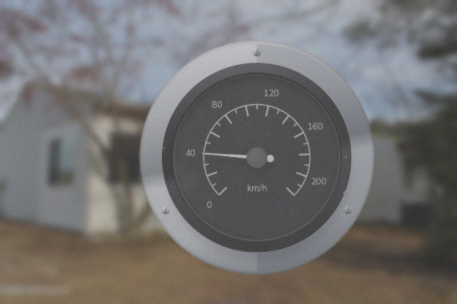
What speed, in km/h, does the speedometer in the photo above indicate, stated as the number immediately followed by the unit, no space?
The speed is 40km/h
